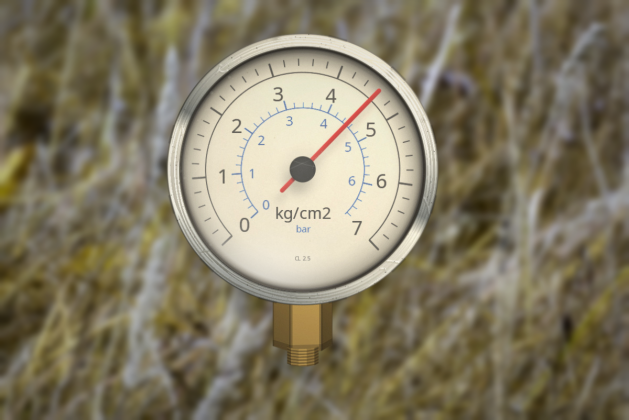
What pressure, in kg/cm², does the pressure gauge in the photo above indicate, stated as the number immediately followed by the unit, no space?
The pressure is 4.6kg/cm²
